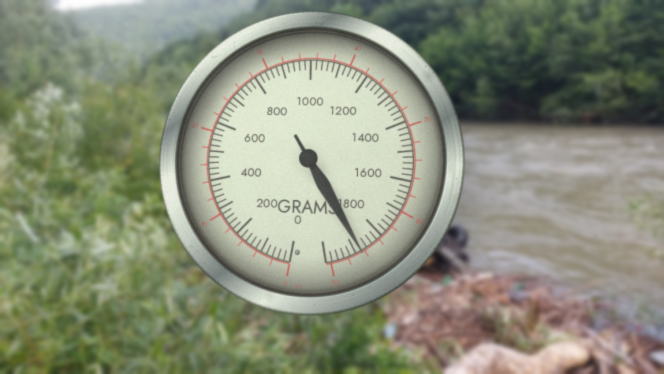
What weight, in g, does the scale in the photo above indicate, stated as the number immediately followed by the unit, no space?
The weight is 1880g
